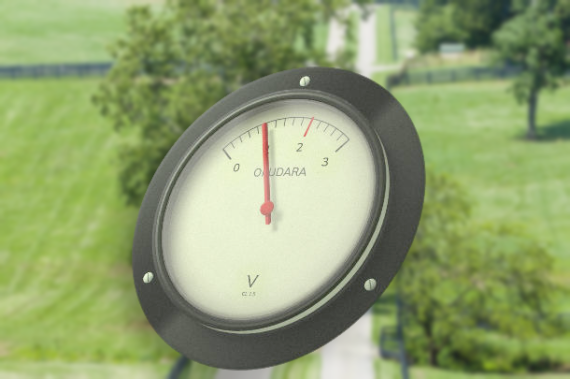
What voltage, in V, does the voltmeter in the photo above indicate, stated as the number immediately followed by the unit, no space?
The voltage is 1V
